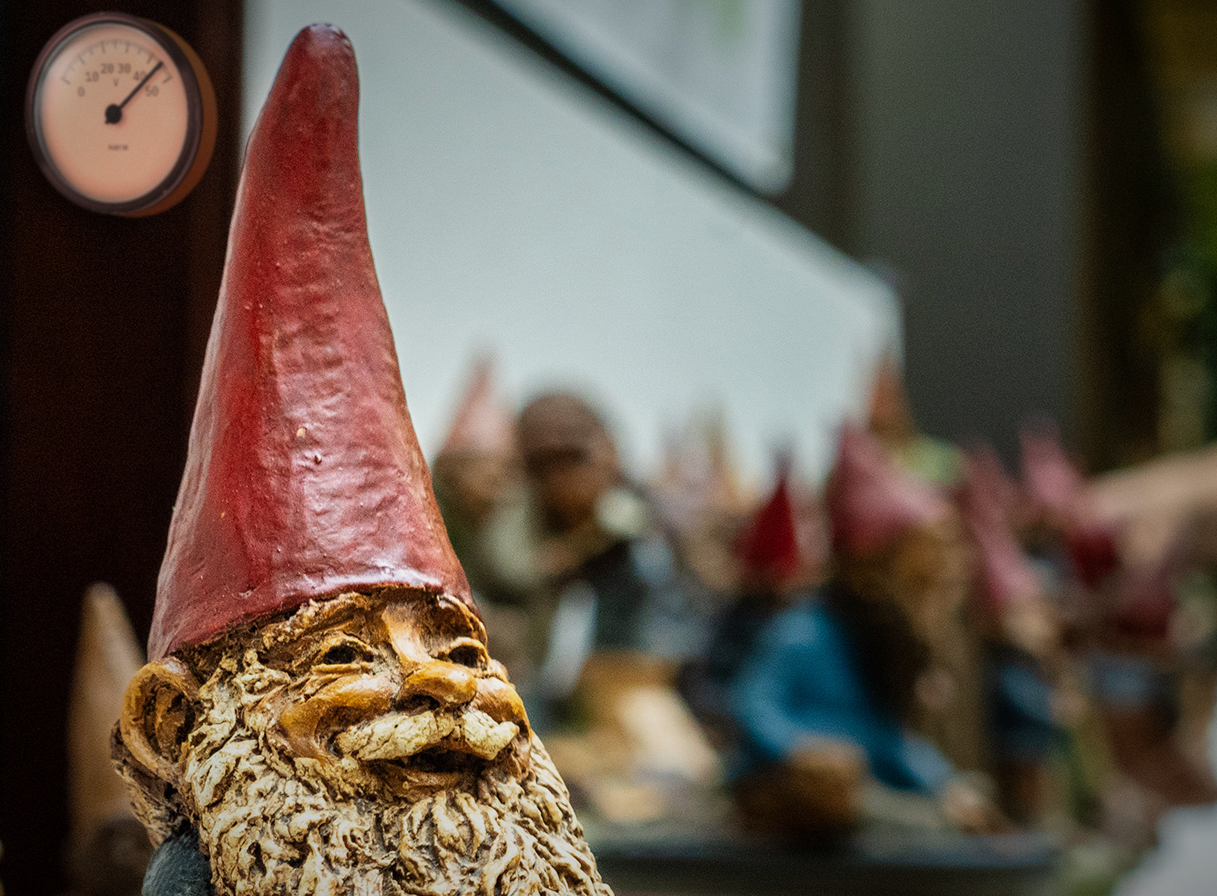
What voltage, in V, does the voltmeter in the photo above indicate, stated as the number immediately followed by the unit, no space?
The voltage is 45V
